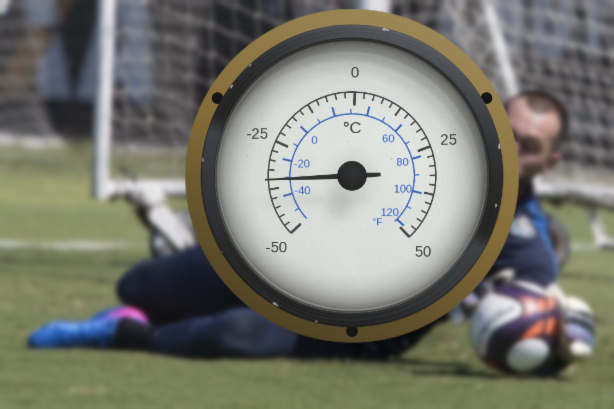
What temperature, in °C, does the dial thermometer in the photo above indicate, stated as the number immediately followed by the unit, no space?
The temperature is -35°C
